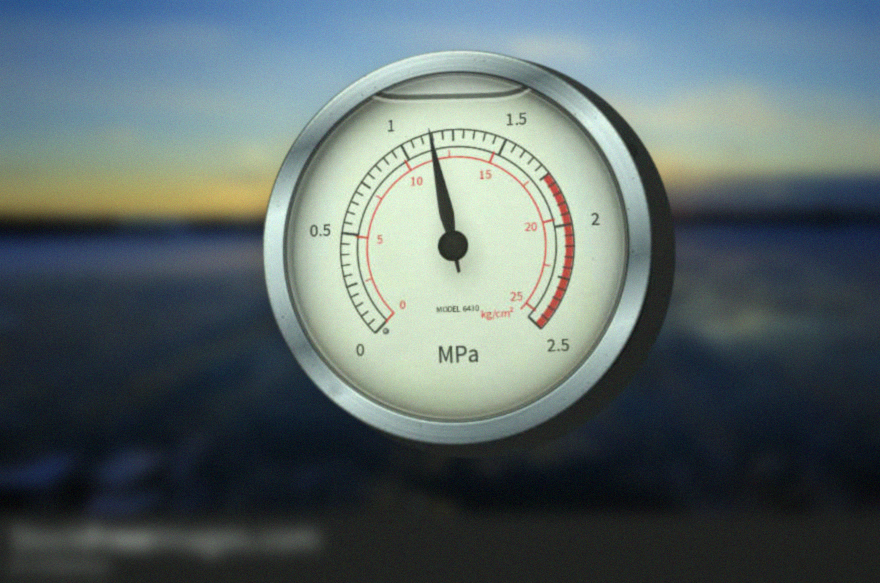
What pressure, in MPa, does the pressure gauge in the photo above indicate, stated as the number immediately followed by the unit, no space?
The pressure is 1.15MPa
